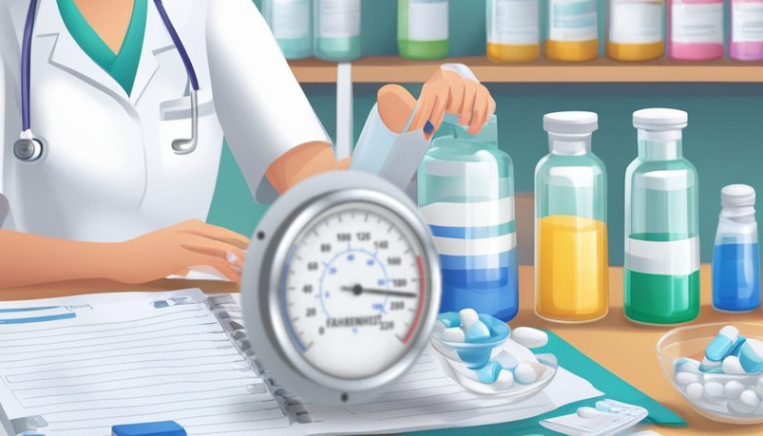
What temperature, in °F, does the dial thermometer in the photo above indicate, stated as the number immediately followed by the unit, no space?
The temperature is 190°F
